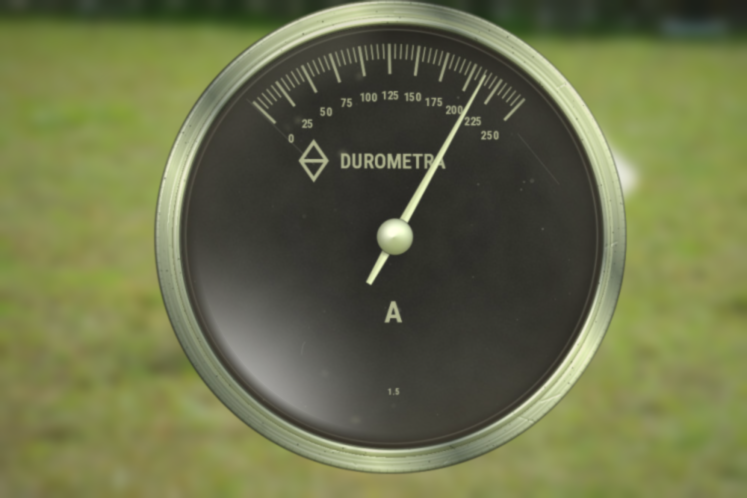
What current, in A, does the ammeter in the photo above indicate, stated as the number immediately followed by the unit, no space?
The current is 210A
